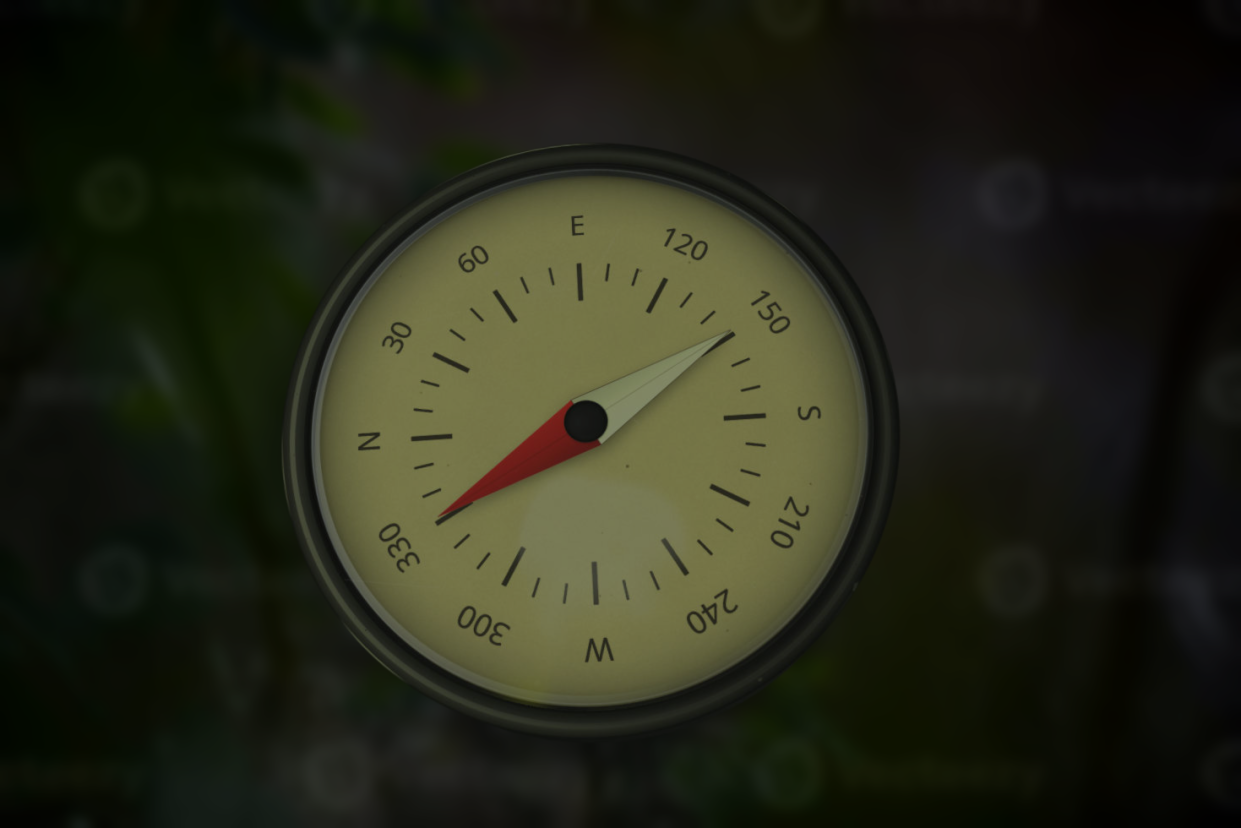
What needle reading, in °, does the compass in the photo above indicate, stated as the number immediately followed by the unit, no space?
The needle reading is 330°
